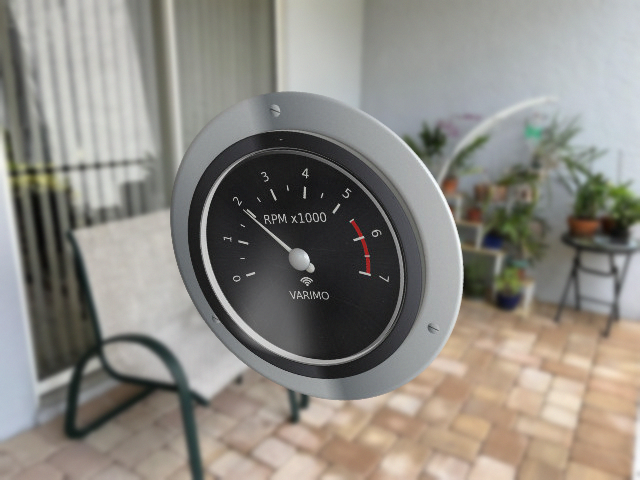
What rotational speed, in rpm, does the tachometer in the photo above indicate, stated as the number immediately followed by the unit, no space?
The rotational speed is 2000rpm
